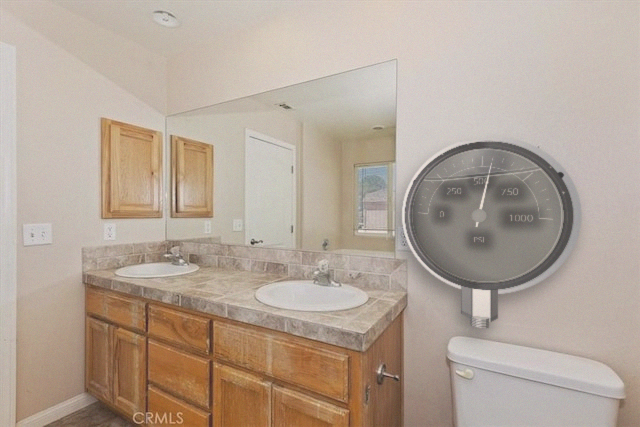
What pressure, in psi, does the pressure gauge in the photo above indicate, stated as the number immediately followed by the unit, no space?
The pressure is 550psi
